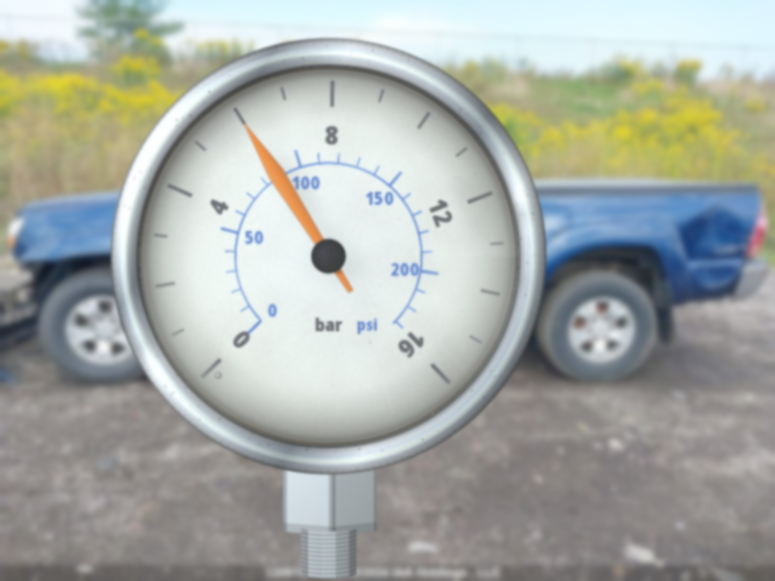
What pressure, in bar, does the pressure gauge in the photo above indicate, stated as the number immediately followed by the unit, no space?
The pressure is 6bar
